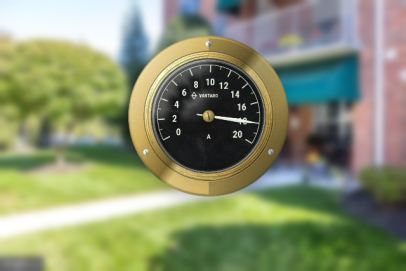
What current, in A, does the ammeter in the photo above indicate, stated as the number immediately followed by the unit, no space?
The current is 18A
